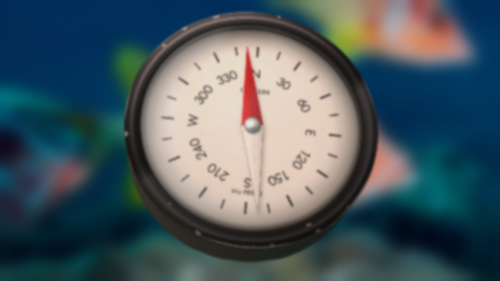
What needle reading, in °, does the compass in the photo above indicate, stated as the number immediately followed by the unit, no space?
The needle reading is 352.5°
